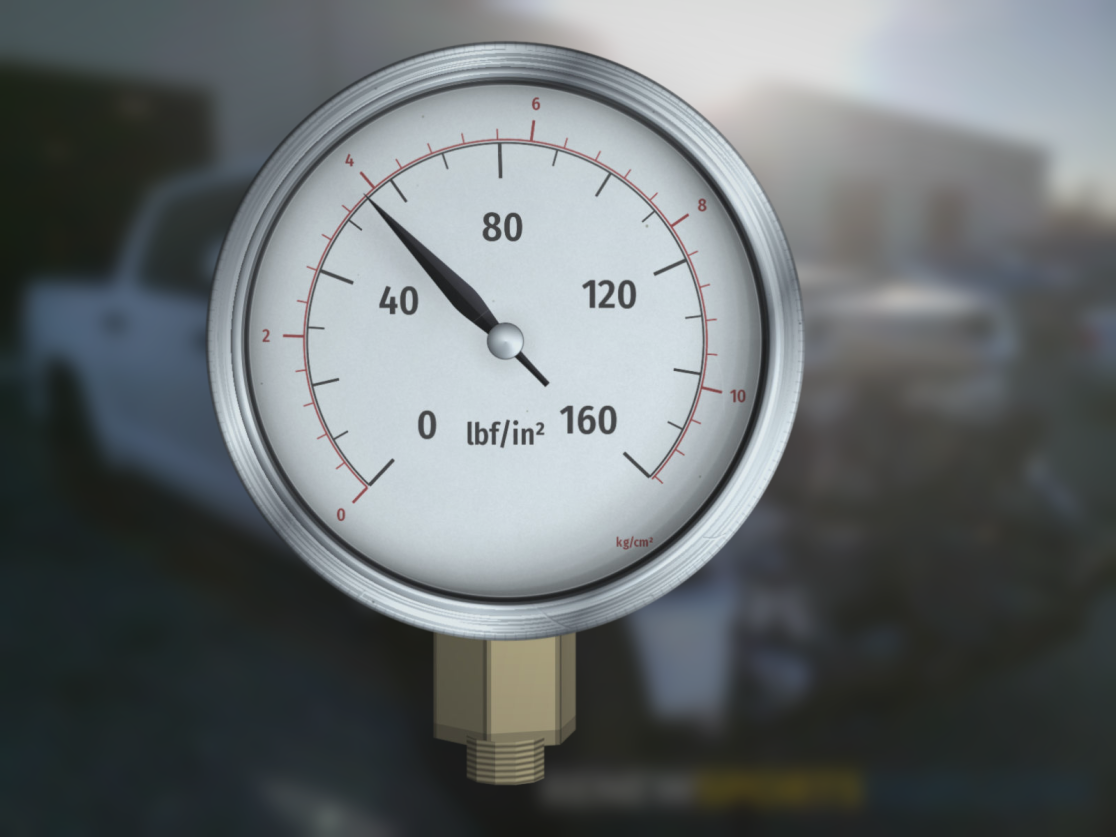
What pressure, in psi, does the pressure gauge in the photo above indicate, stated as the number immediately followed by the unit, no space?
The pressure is 55psi
